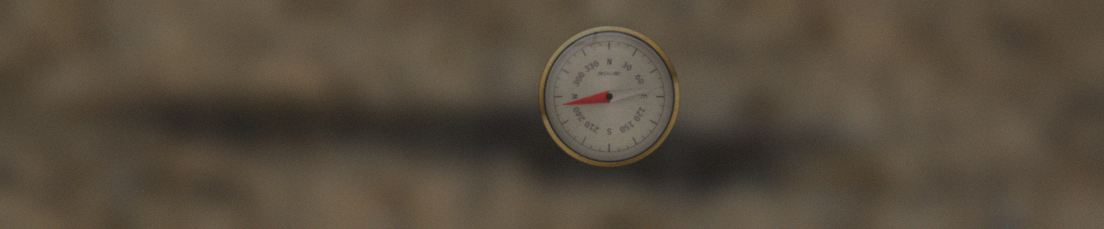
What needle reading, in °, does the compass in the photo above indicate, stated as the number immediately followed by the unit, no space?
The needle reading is 260°
